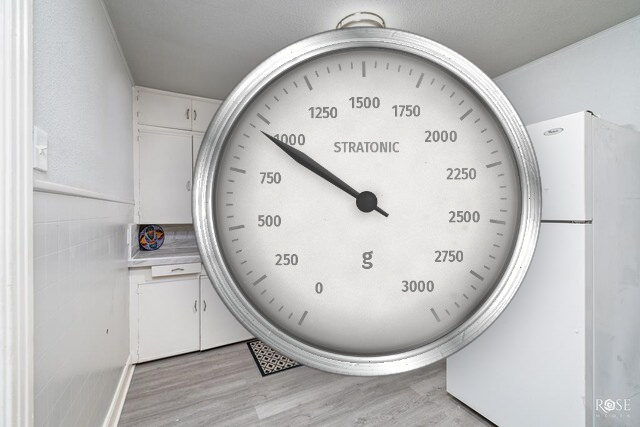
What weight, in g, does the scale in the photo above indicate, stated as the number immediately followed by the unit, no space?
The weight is 950g
